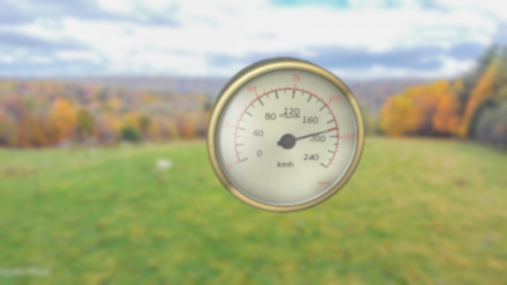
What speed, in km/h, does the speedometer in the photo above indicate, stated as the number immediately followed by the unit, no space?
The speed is 190km/h
